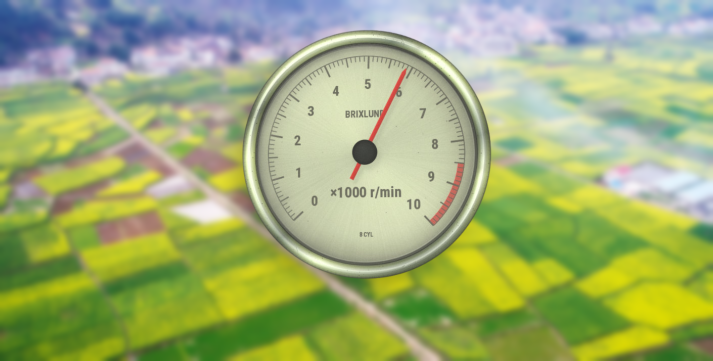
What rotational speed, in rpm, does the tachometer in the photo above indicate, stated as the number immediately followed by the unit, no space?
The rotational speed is 5900rpm
